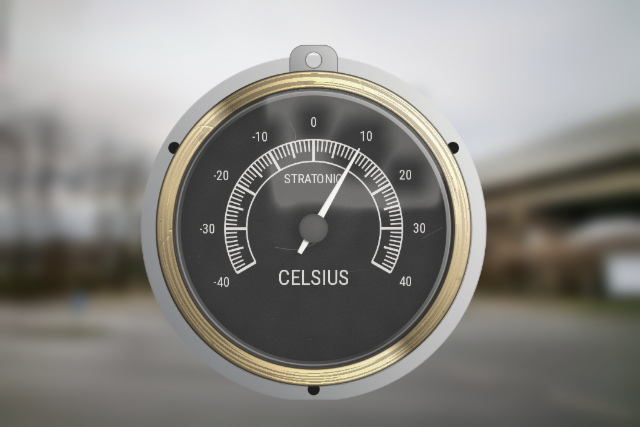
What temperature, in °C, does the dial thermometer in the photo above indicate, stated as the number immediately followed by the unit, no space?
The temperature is 10°C
